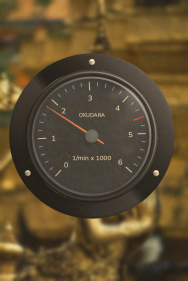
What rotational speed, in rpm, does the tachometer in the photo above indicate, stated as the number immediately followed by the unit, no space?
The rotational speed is 1800rpm
